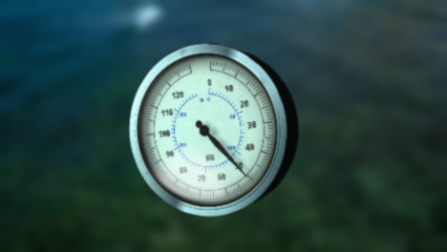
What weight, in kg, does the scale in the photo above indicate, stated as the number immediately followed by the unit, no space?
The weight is 50kg
